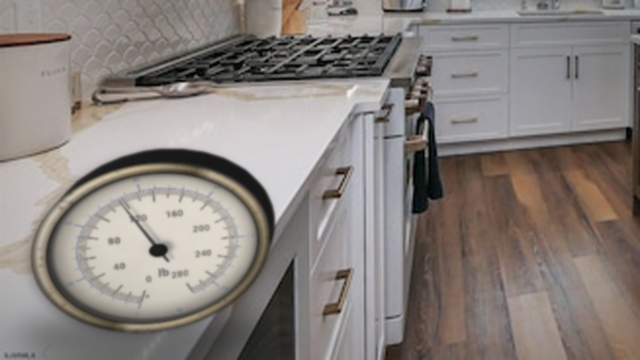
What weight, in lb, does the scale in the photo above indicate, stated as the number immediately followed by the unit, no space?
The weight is 120lb
